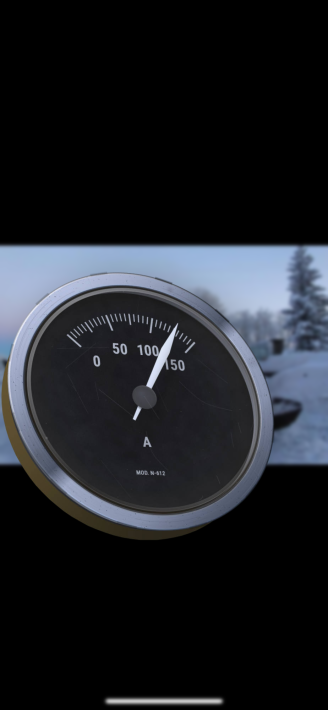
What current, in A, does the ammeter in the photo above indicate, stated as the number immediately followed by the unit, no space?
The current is 125A
